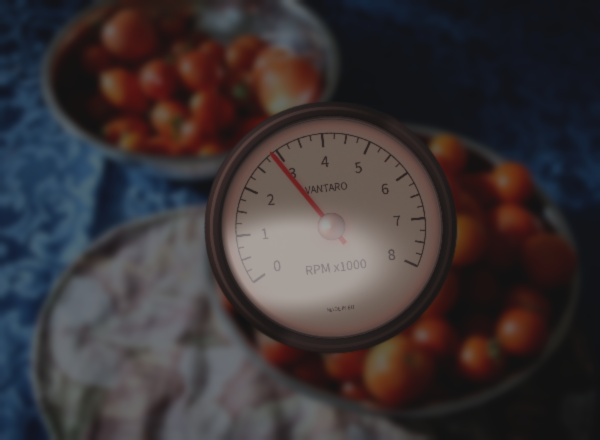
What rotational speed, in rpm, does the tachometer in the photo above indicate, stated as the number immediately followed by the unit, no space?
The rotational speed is 2875rpm
